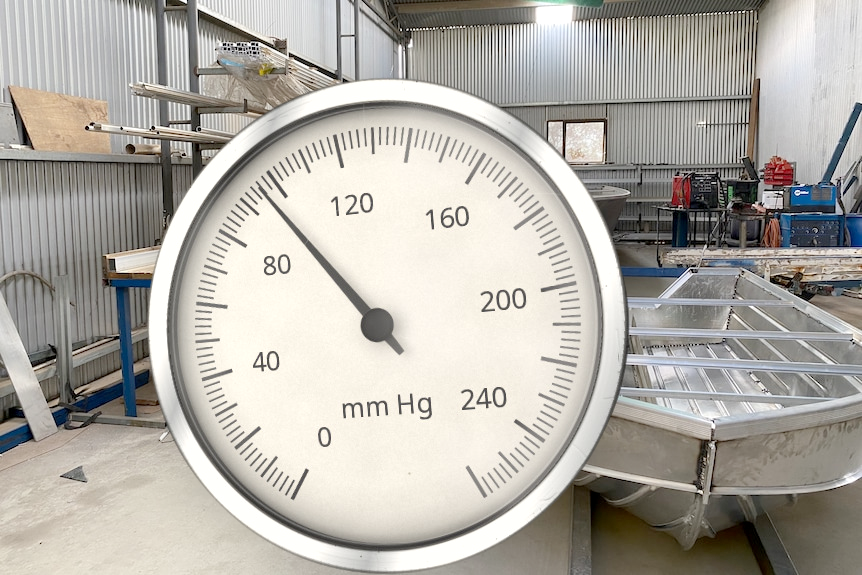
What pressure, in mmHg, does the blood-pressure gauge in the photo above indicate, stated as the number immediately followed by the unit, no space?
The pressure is 96mmHg
